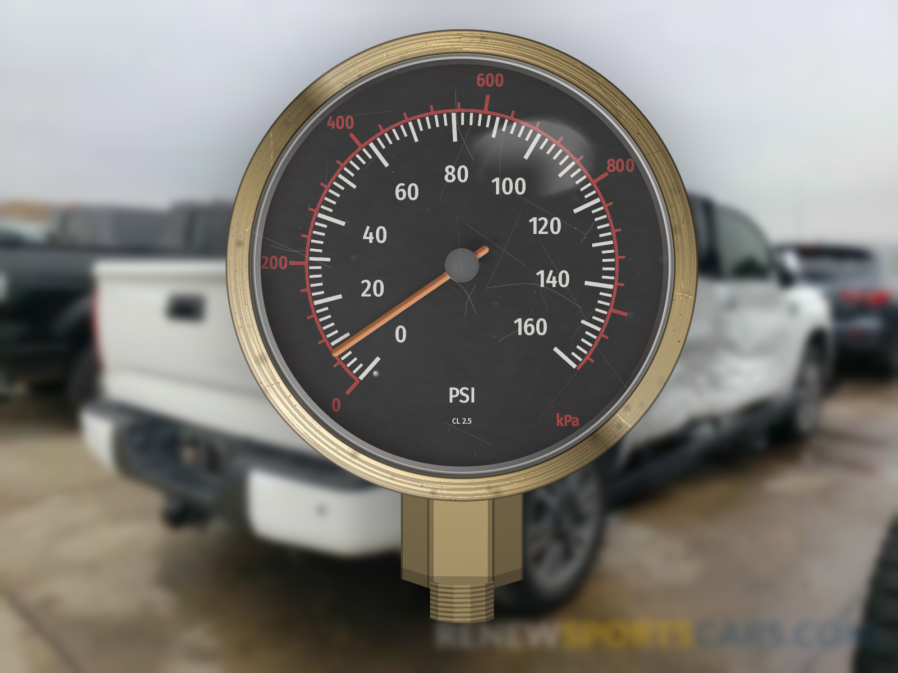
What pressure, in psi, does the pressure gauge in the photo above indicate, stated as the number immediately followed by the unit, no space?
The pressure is 8psi
